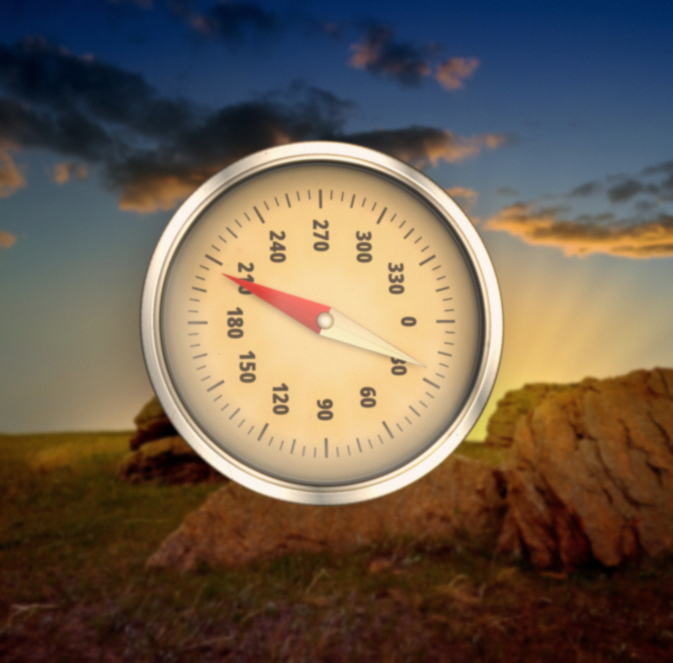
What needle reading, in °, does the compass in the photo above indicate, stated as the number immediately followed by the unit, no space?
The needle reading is 205°
